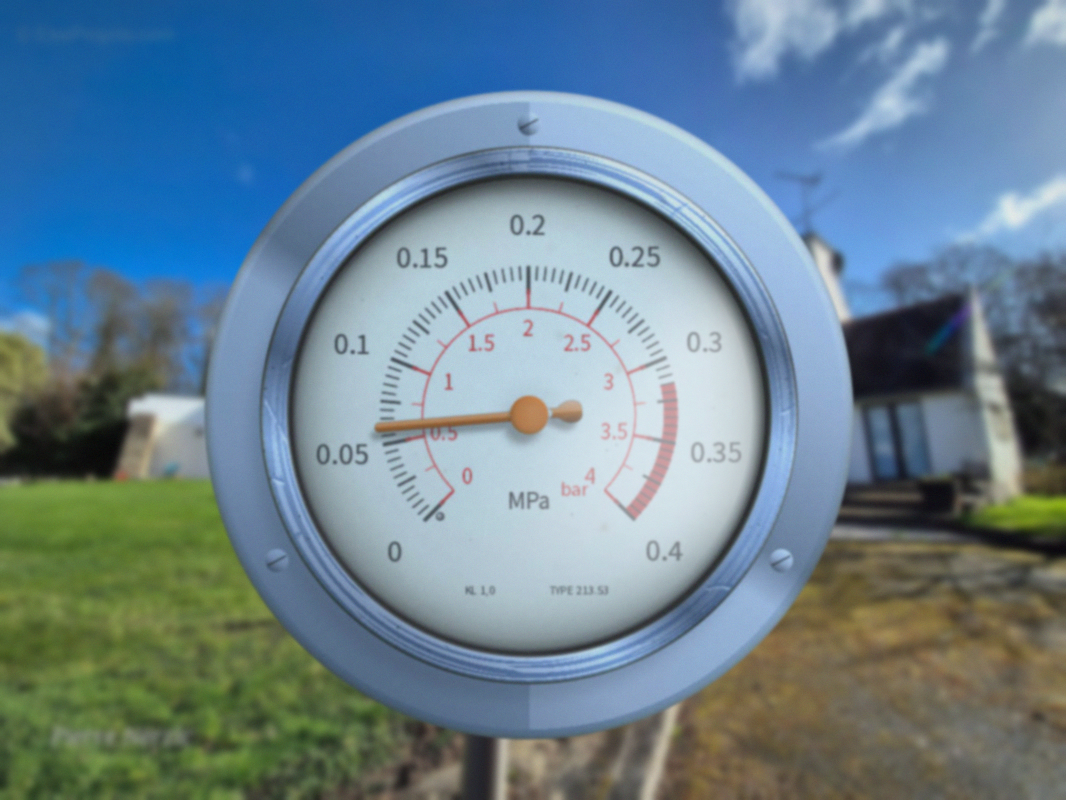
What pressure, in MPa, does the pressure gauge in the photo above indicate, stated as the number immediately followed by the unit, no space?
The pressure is 0.06MPa
